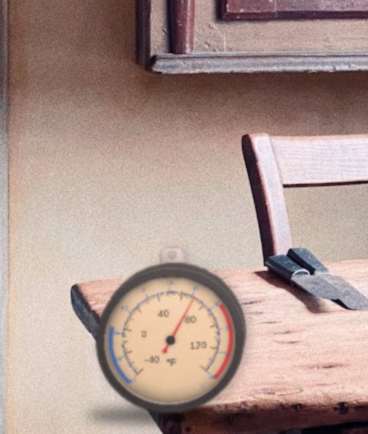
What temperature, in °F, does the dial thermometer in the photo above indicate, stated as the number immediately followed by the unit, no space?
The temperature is 70°F
